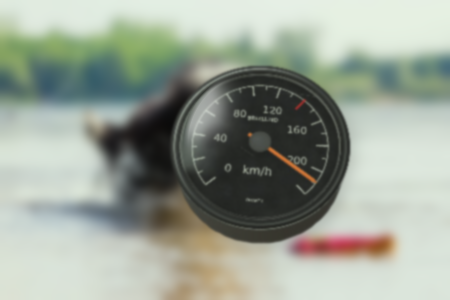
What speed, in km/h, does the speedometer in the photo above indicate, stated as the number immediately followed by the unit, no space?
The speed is 210km/h
